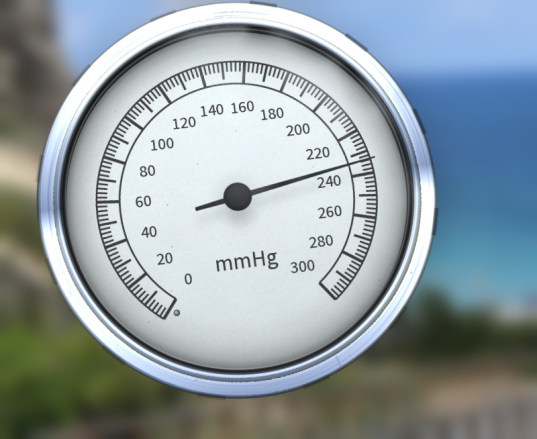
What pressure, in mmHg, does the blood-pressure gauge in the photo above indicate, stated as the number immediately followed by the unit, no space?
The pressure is 234mmHg
